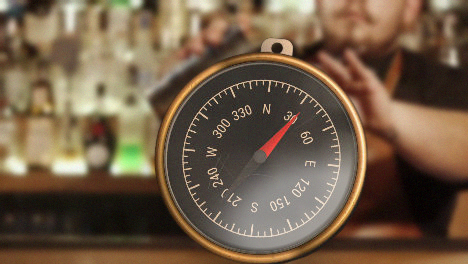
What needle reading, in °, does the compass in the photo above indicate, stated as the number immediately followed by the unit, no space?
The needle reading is 35°
